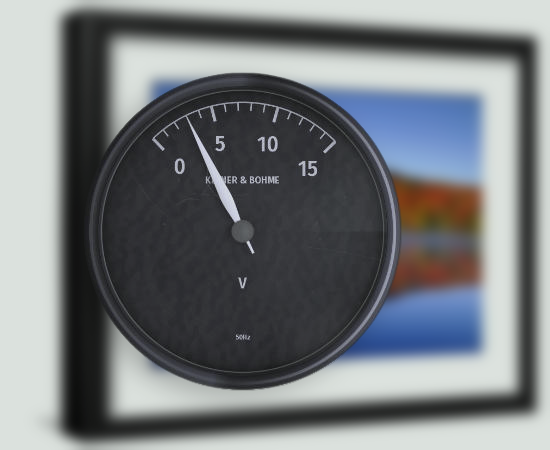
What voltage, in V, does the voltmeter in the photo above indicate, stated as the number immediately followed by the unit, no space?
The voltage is 3V
